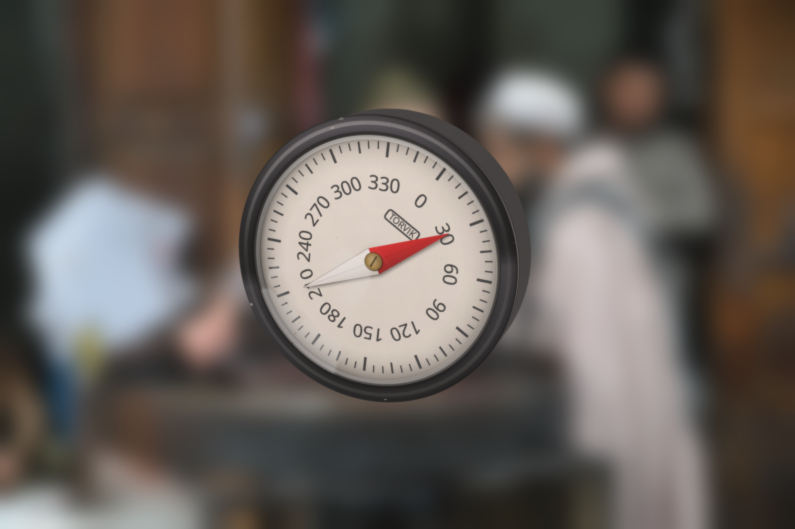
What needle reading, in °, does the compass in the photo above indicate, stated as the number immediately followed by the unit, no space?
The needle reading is 30°
